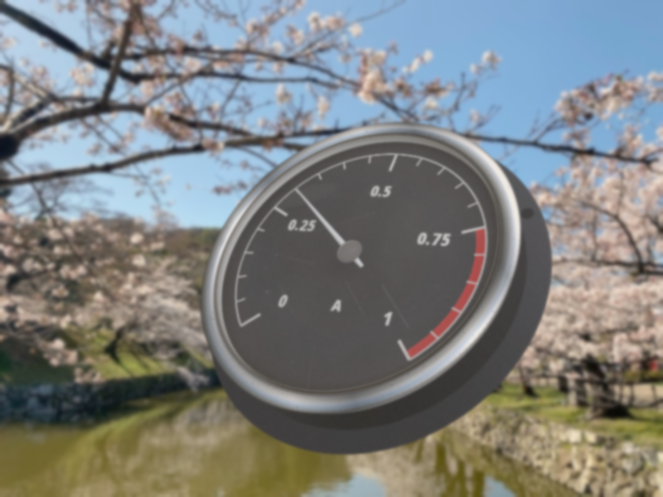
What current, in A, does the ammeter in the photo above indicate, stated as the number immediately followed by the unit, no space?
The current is 0.3A
